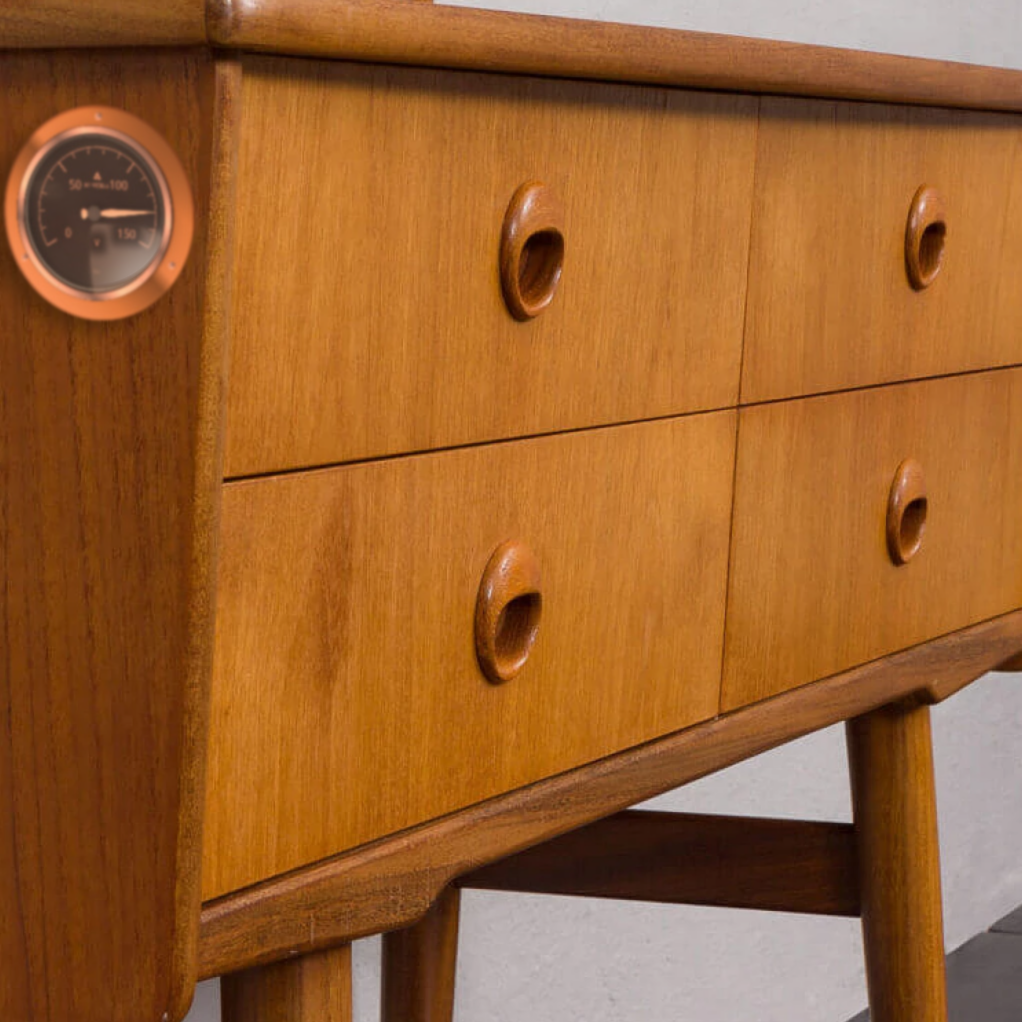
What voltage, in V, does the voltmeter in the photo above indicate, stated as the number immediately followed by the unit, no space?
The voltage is 130V
